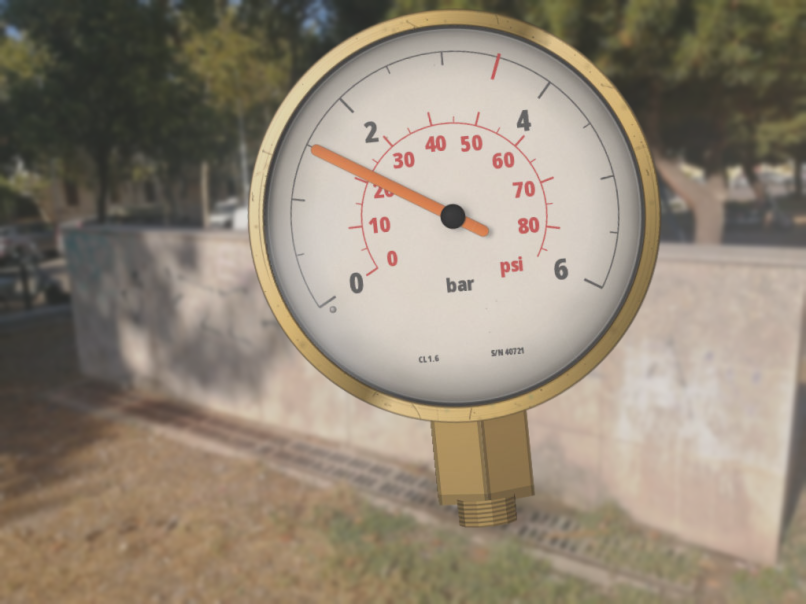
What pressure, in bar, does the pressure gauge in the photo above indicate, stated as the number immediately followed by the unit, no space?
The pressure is 1.5bar
